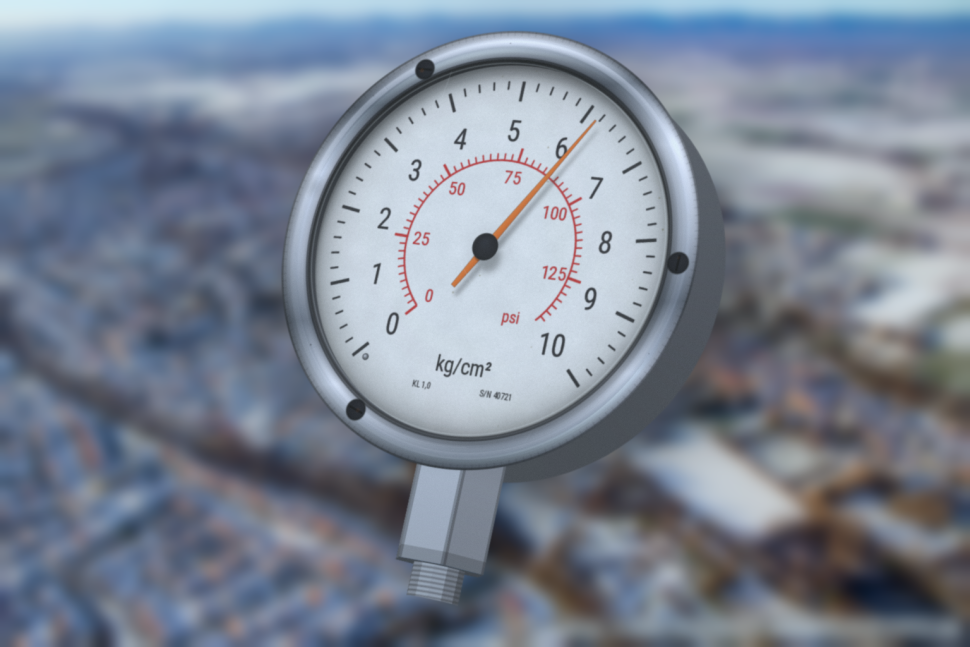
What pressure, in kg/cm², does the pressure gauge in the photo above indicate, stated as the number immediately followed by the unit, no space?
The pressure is 6.2kg/cm²
